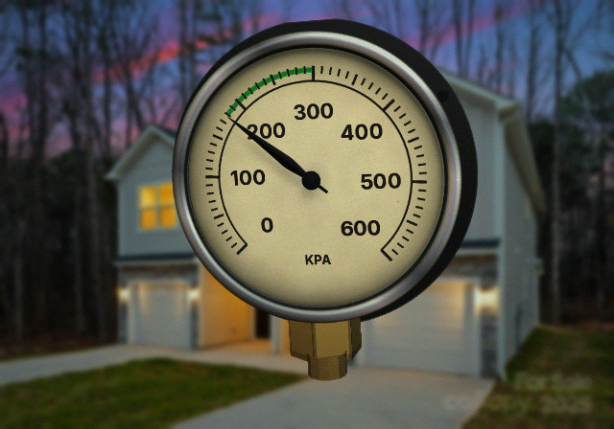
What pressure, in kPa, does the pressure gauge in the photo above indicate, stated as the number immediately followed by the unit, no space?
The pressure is 180kPa
